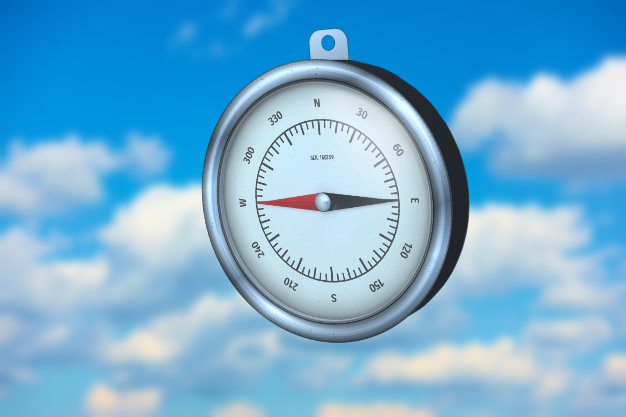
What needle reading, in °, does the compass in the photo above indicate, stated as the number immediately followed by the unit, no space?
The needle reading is 270°
